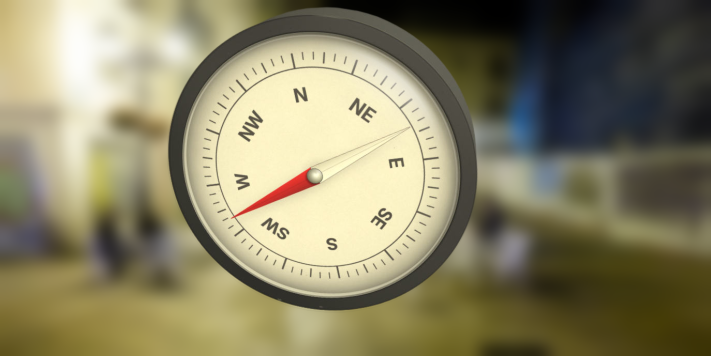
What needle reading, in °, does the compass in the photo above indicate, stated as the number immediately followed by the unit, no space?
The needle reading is 250°
